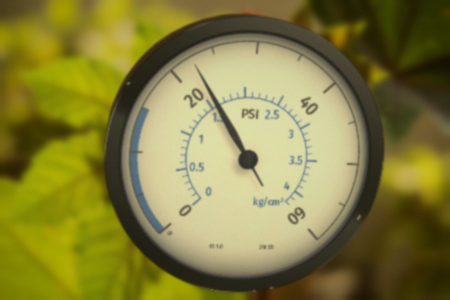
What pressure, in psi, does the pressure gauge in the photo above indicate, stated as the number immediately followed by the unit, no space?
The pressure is 22.5psi
